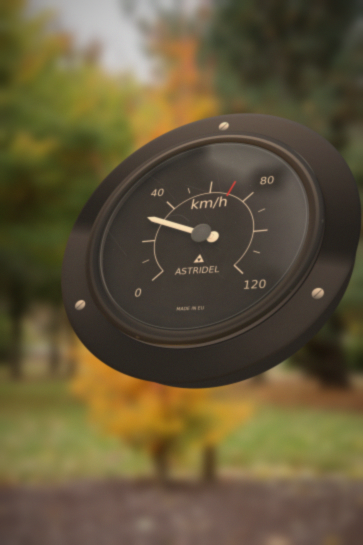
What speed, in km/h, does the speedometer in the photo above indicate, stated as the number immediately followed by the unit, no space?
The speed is 30km/h
